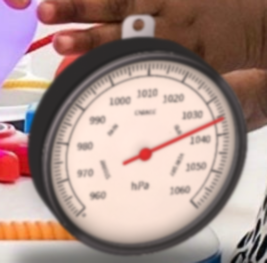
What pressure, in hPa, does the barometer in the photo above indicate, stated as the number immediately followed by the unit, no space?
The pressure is 1035hPa
